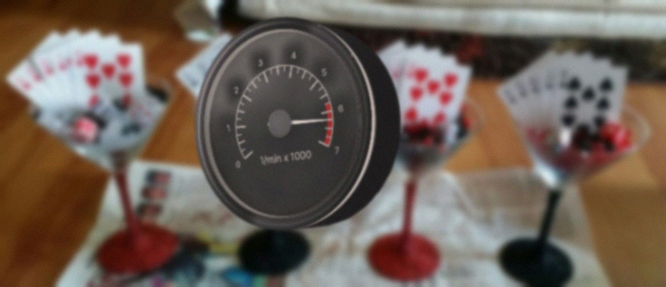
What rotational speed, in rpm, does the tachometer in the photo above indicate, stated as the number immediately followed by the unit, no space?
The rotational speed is 6250rpm
